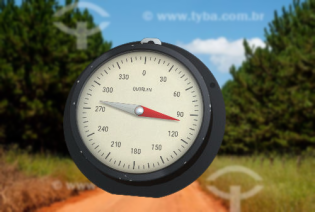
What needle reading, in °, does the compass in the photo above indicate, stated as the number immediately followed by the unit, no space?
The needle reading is 100°
